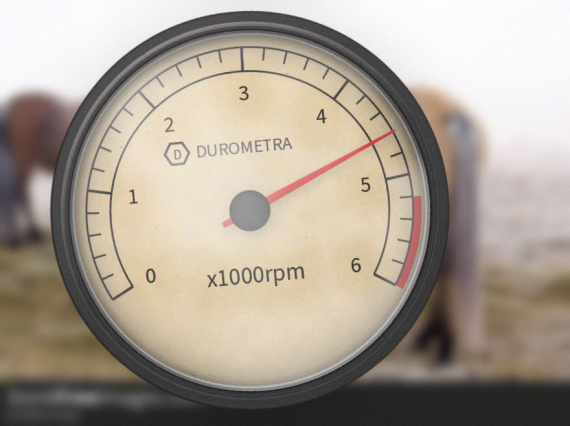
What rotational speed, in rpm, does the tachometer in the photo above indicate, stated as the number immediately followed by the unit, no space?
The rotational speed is 4600rpm
